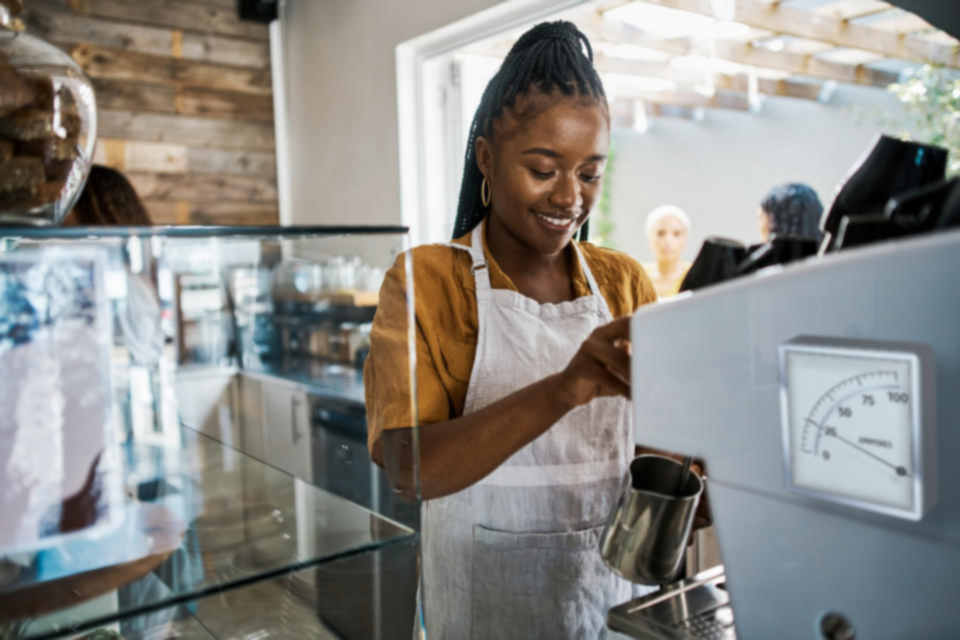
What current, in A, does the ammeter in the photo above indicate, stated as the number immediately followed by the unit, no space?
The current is 25A
